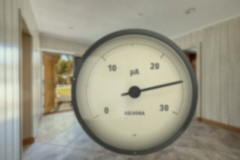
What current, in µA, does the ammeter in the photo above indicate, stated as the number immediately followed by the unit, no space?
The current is 25µA
